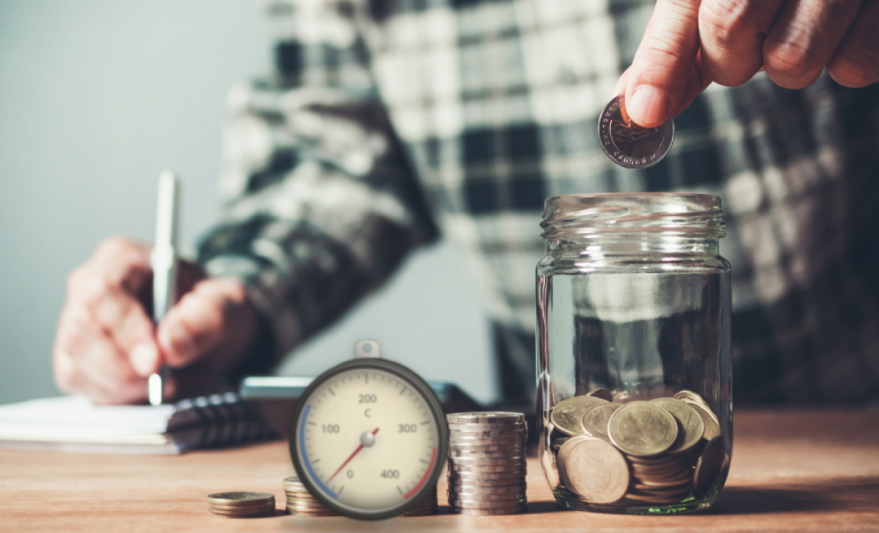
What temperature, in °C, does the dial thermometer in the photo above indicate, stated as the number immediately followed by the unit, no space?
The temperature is 20°C
